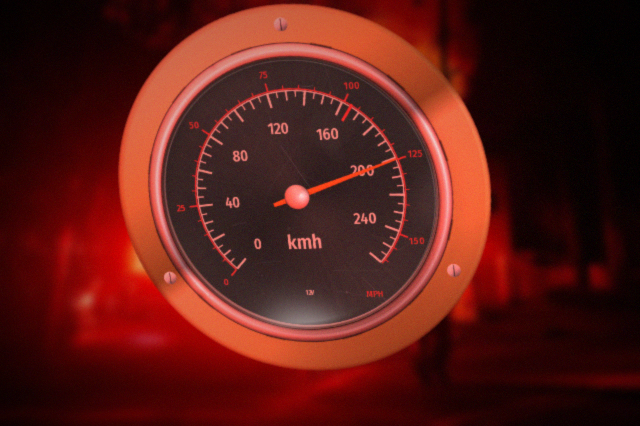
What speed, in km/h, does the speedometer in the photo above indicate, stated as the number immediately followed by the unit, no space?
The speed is 200km/h
